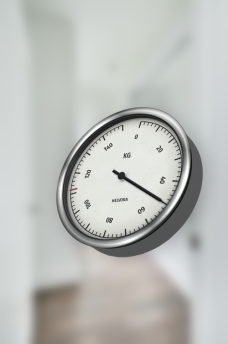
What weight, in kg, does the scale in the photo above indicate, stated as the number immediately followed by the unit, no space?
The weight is 50kg
